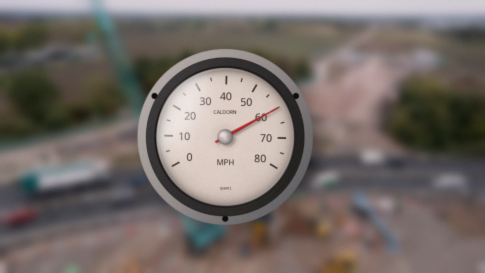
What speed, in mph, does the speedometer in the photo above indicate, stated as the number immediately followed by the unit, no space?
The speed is 60mph
